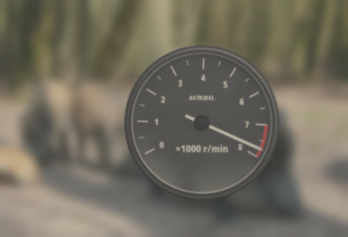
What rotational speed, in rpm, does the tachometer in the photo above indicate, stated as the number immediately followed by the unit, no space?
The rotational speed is 7750rpm
